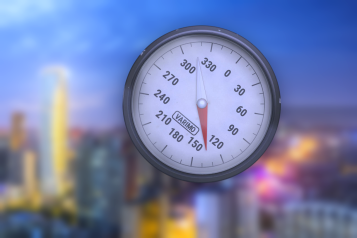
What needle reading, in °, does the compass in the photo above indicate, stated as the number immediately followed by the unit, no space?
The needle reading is 135°
